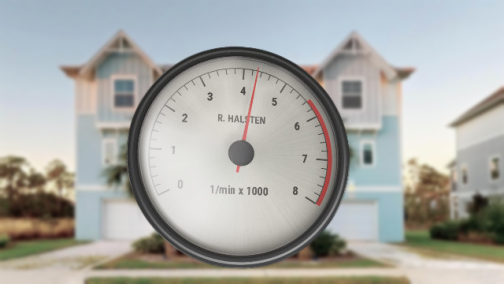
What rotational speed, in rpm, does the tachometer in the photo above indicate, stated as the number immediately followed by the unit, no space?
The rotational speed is 4300rpm
